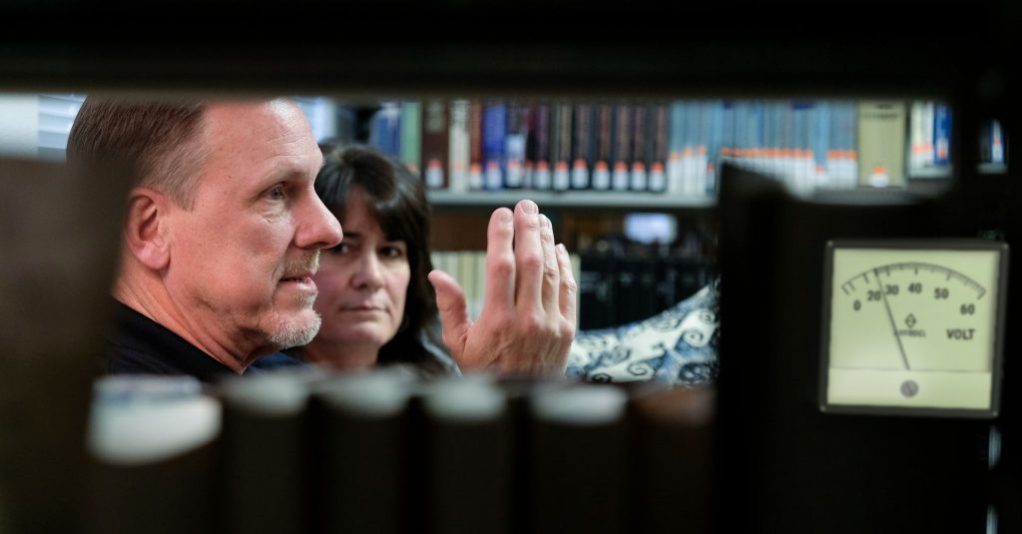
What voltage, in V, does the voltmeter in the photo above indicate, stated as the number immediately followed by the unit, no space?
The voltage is 25V
